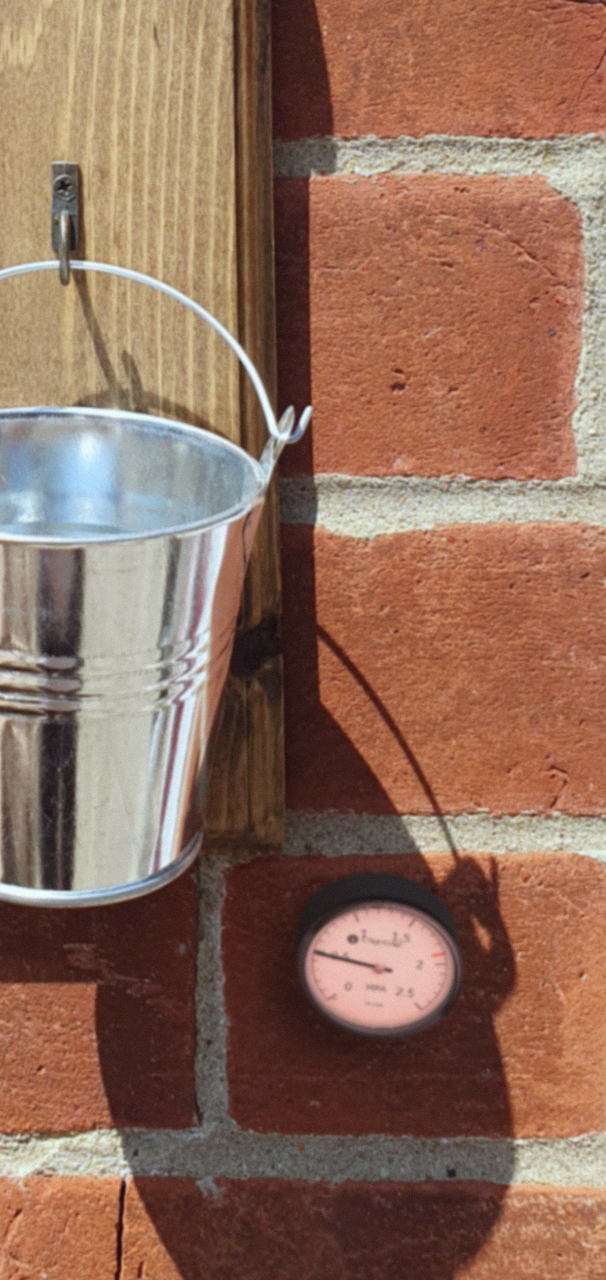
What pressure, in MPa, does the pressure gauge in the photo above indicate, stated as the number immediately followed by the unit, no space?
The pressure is 0.5MPa
